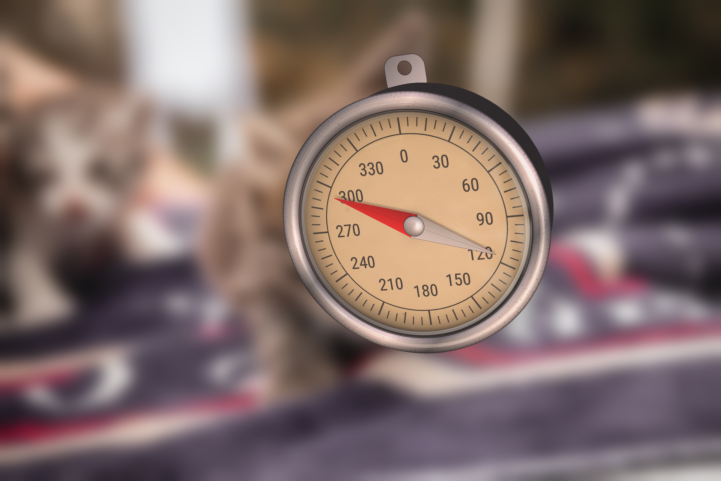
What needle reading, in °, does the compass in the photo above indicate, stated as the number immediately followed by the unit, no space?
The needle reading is 295°
